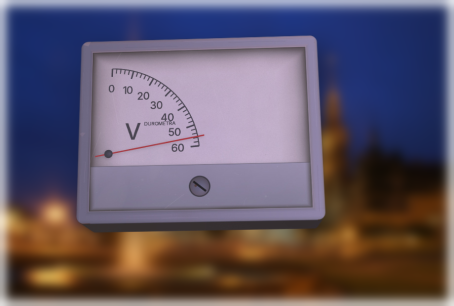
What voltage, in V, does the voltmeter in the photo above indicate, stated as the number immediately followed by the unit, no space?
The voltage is 56V
